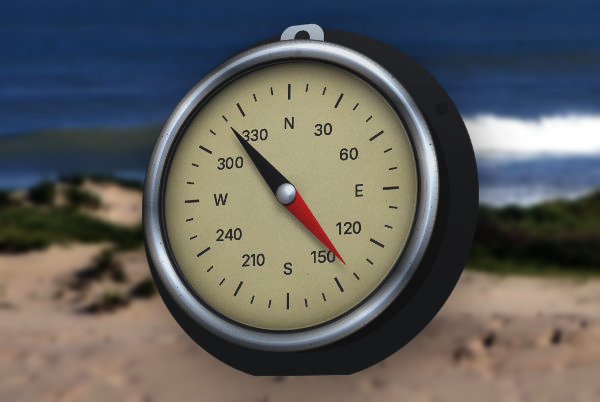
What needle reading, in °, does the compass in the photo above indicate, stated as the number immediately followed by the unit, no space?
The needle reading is 140°
